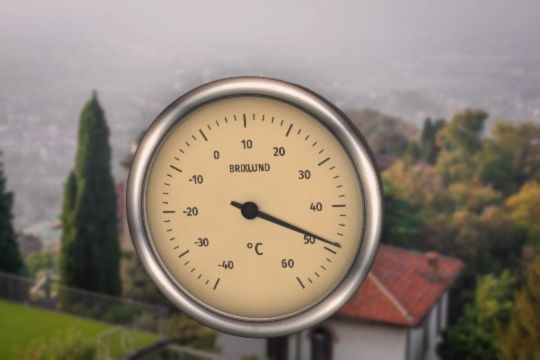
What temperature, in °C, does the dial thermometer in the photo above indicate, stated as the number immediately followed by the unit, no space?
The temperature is 48°C
